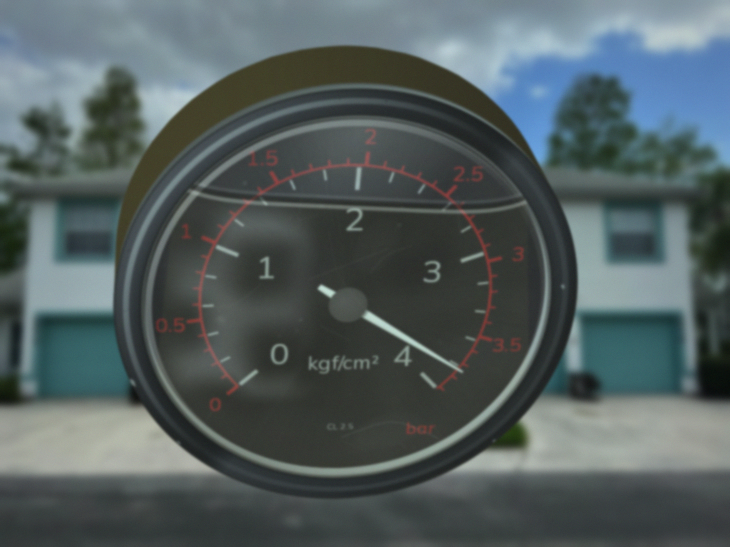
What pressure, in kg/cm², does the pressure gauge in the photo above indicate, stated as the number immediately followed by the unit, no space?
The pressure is 3.8kg/cm²
